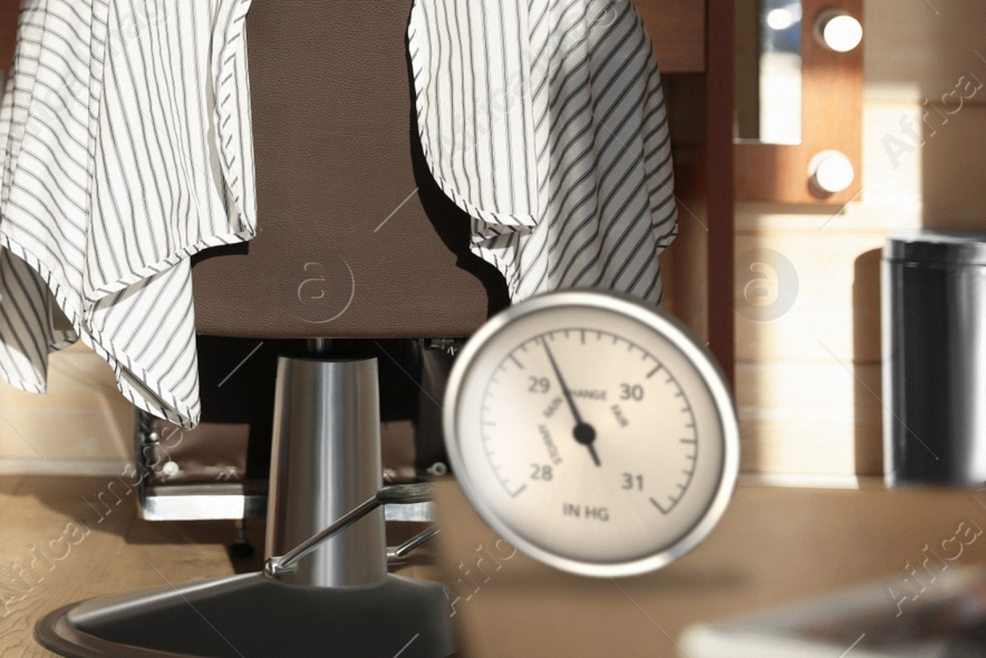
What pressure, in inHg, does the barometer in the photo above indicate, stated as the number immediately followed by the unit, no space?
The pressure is 29.25inHg
